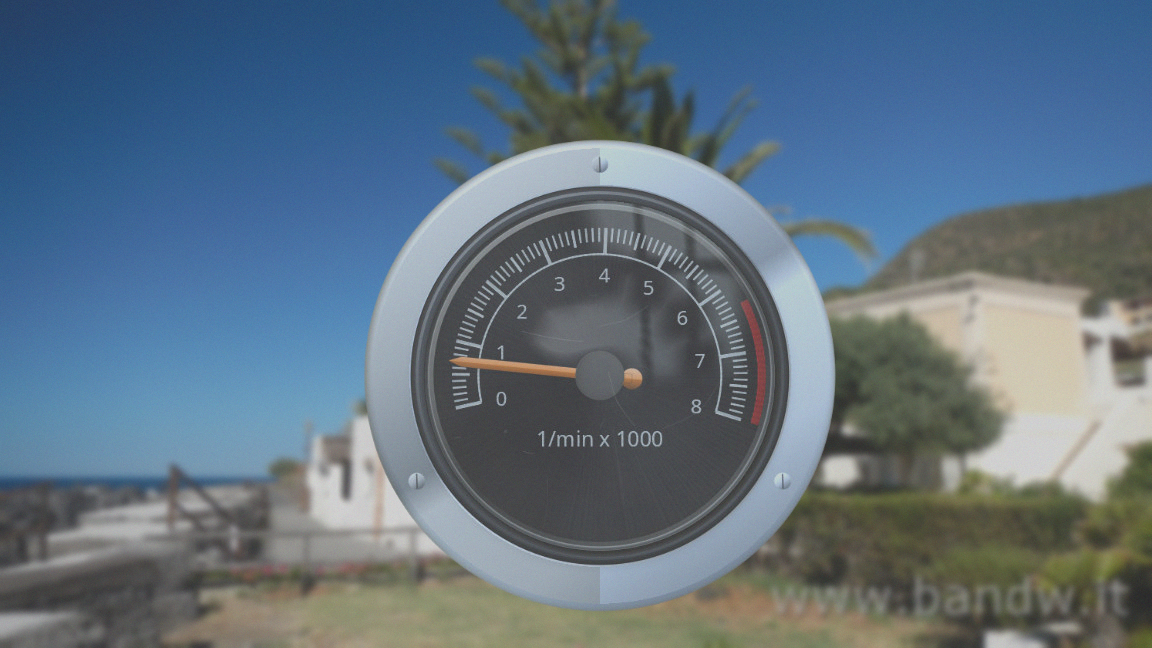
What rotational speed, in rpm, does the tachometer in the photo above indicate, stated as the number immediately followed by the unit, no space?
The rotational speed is 700rpm
